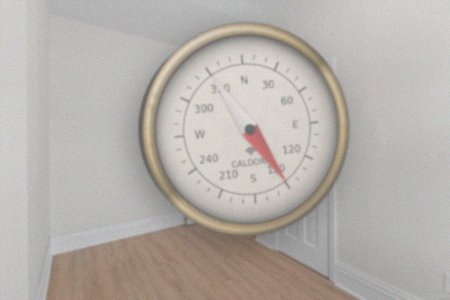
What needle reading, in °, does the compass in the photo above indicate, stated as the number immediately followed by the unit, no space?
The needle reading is 150°
